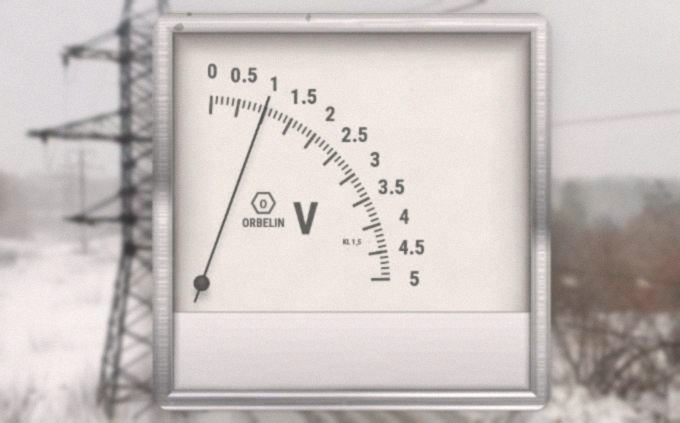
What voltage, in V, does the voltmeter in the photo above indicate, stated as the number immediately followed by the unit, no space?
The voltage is 1V
